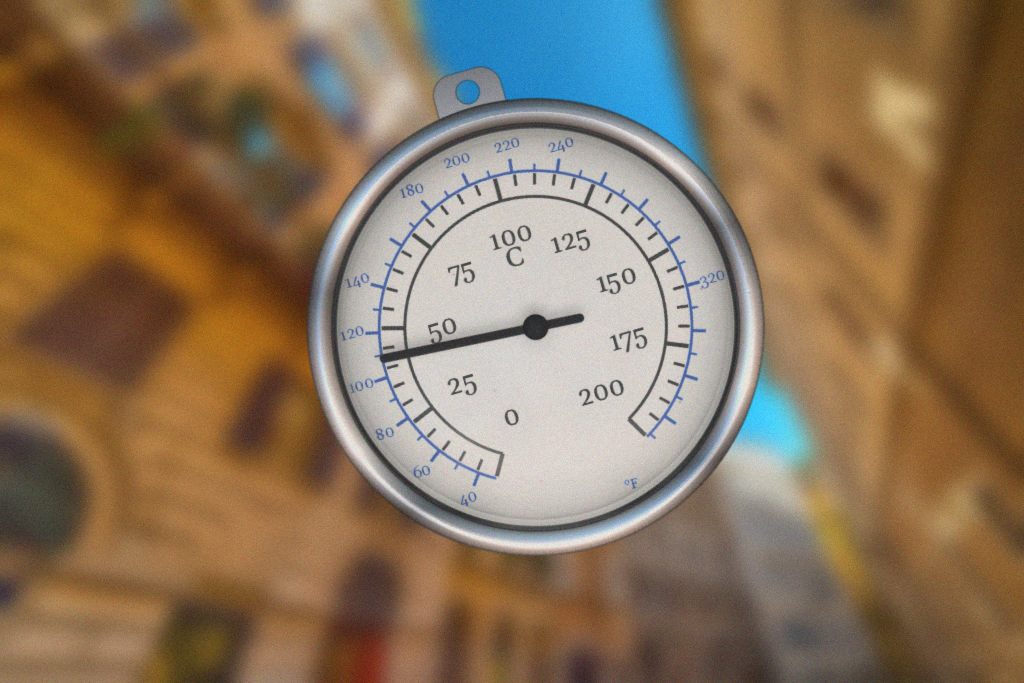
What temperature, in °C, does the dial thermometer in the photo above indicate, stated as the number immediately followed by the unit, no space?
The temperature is 42.5°C
